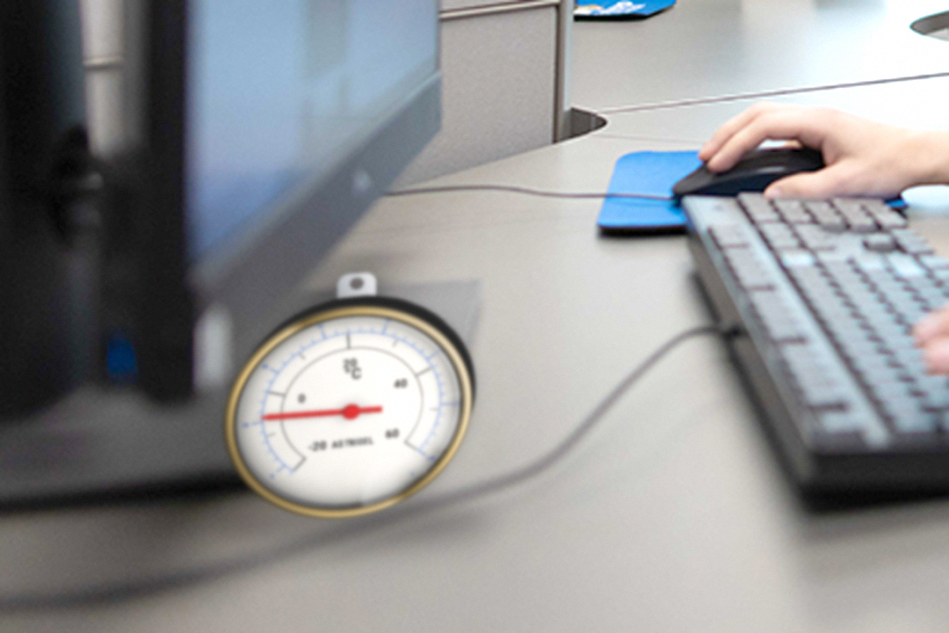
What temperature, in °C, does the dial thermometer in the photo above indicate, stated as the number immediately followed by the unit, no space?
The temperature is -5°C
